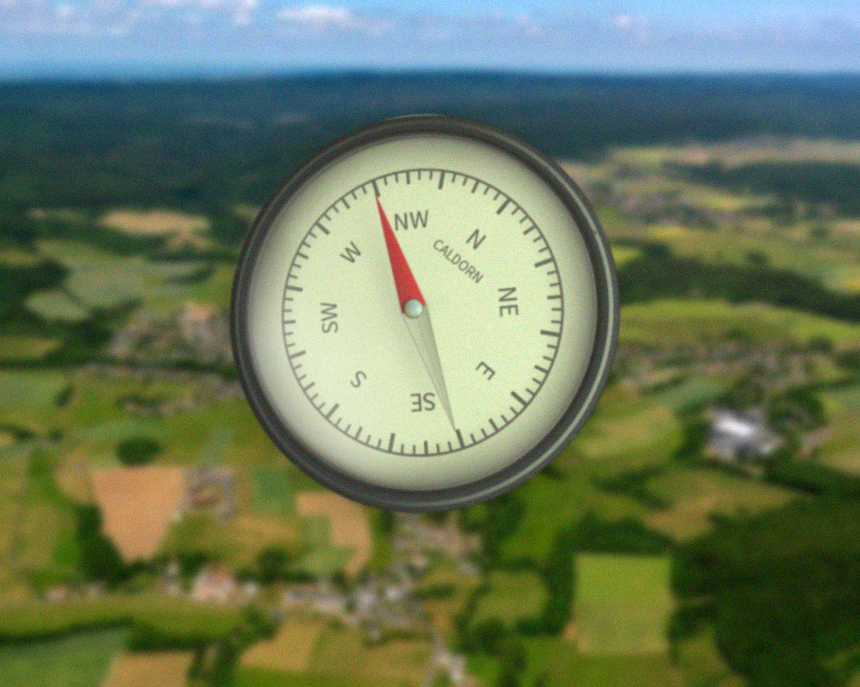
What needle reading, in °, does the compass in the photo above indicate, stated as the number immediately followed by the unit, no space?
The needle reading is 300°
